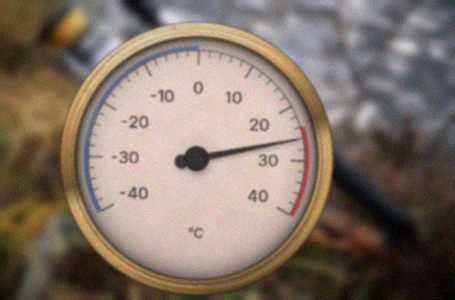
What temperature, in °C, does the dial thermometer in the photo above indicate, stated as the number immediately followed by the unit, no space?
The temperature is 26°C
